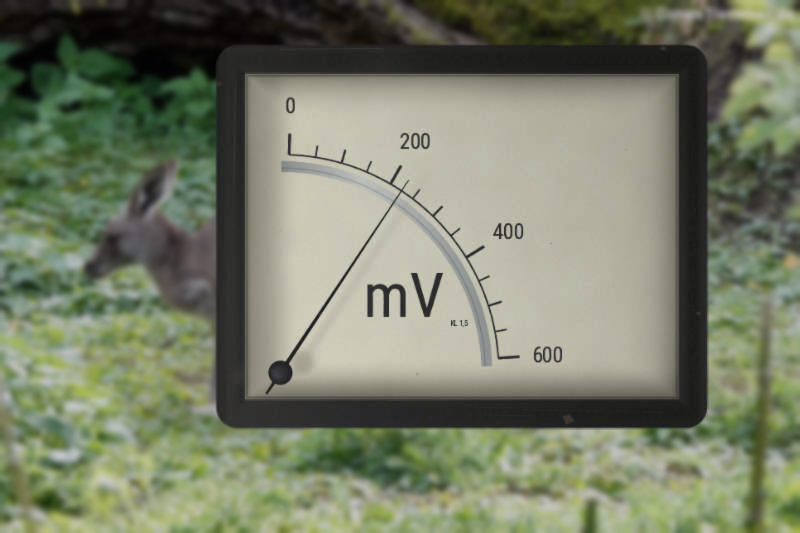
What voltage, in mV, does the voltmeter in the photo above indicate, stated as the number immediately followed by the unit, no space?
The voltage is 225mV
